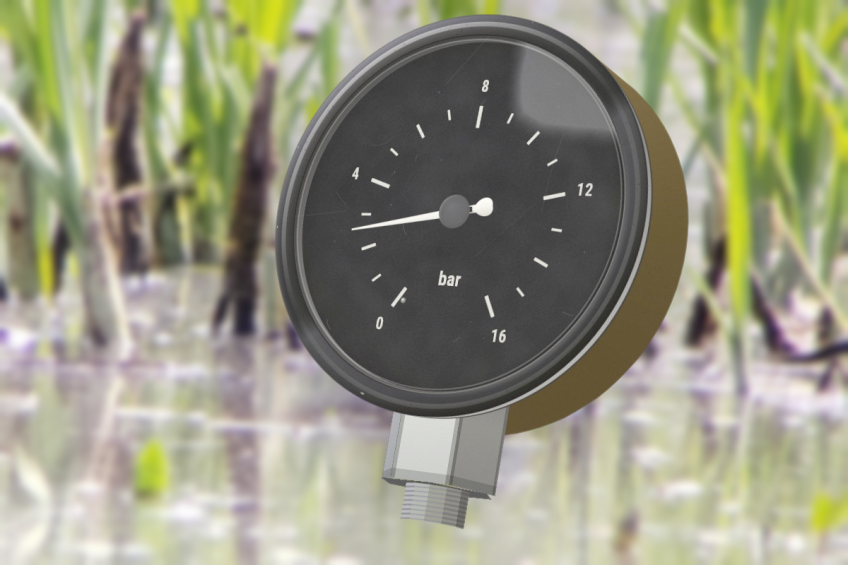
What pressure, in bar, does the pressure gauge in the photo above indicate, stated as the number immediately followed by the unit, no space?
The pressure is 2.5bar
